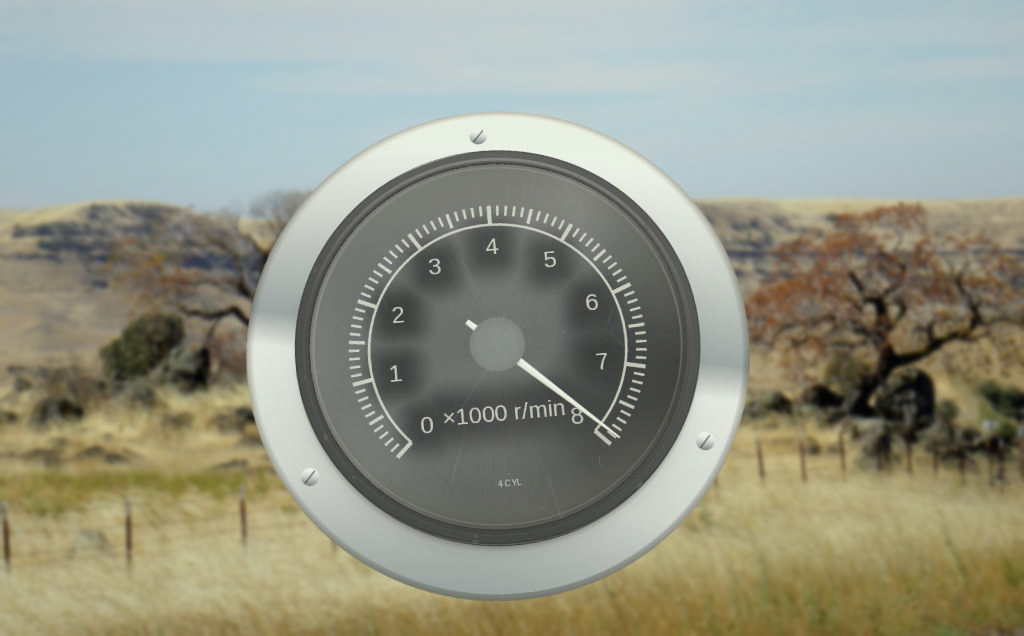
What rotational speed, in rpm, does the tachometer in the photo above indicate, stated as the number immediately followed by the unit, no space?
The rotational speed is 7900rpm
